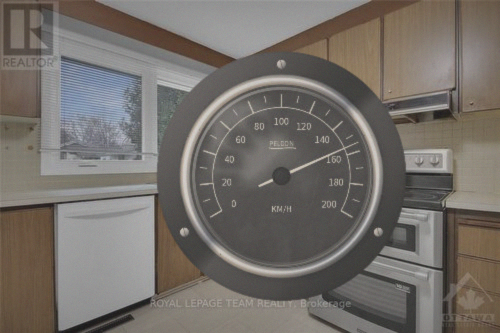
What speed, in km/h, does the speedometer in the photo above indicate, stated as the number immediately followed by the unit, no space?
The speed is 155km/h
